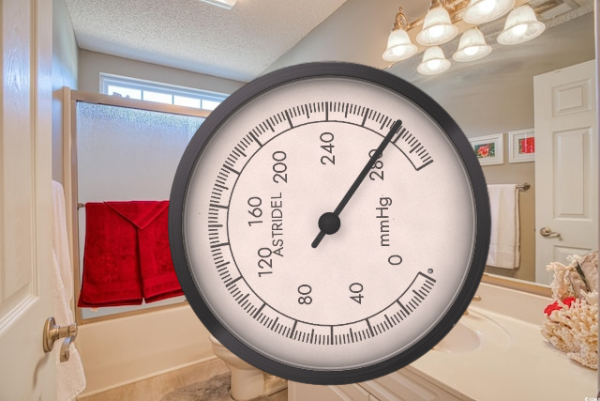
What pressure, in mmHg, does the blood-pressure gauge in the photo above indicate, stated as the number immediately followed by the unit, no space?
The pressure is 276mmHg
